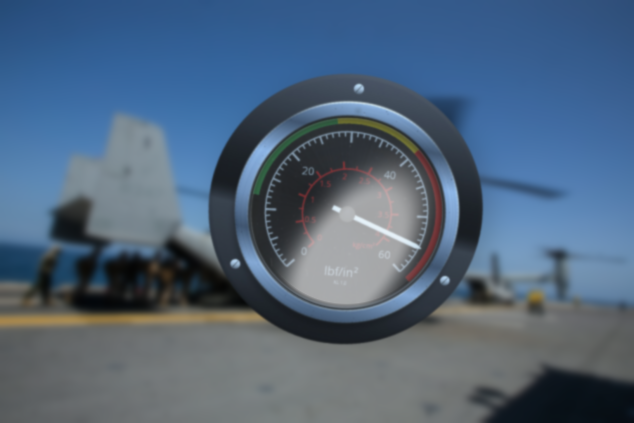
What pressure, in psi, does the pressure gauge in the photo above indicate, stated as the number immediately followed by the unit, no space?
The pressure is 55psi
